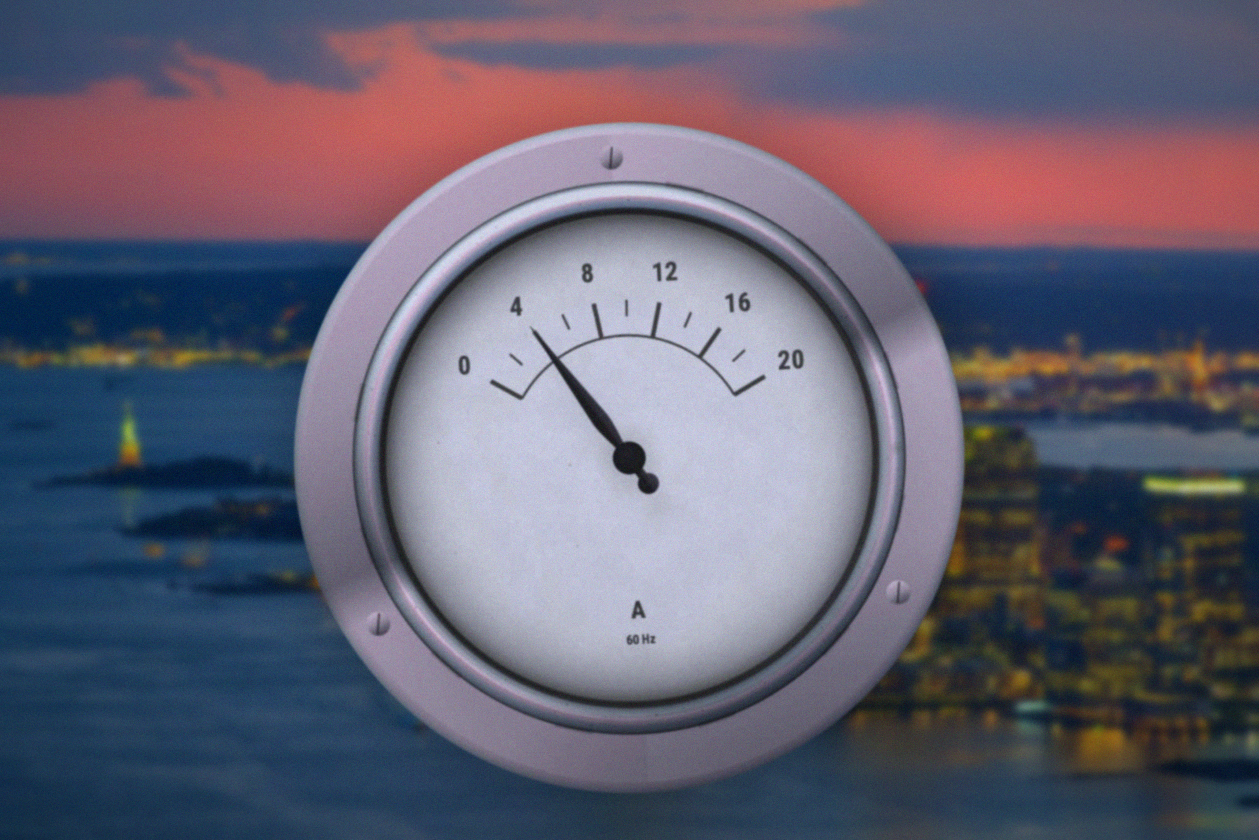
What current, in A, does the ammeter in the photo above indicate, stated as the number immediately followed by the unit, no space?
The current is 4A
